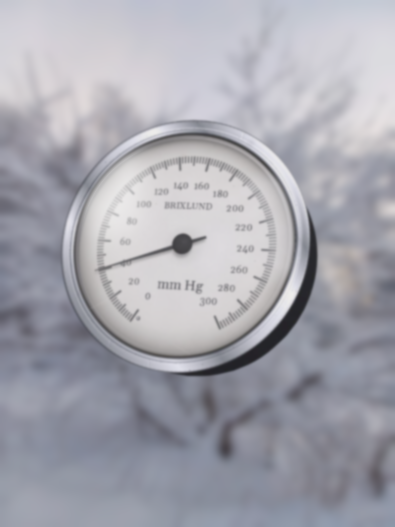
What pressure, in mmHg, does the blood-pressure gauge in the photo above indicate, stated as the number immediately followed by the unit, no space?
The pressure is 40mmHg
